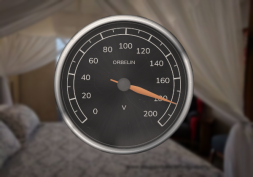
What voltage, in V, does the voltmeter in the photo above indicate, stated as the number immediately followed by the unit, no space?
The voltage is 180V
